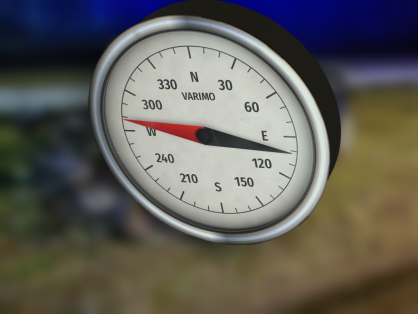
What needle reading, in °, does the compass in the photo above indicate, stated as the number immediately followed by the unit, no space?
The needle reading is 280°
